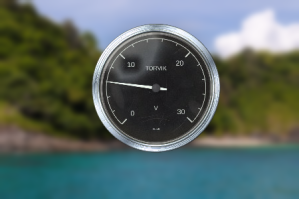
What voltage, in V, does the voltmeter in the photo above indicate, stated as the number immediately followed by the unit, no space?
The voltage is 6V
